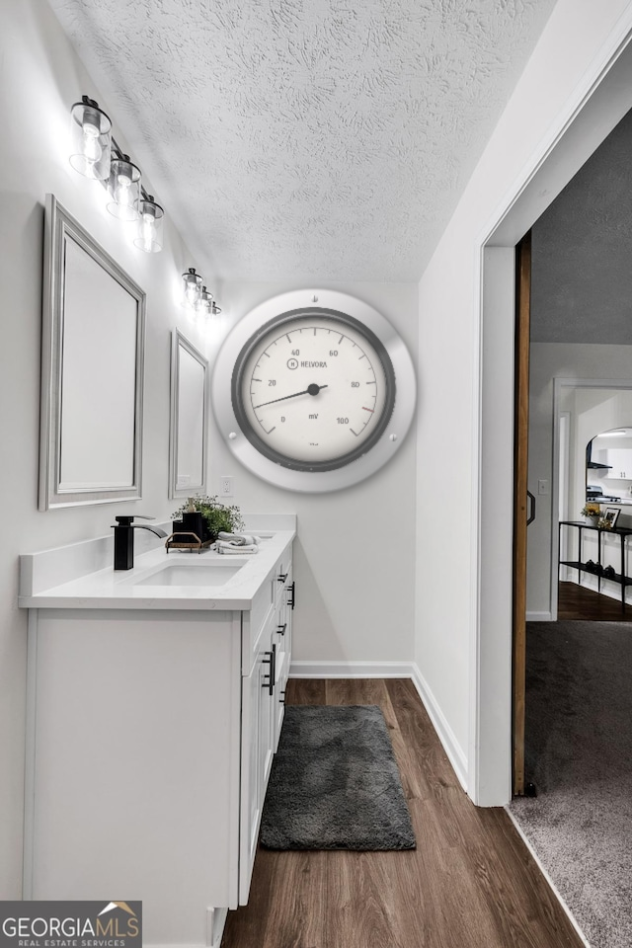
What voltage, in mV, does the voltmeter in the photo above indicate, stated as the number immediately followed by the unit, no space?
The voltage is 10mV
